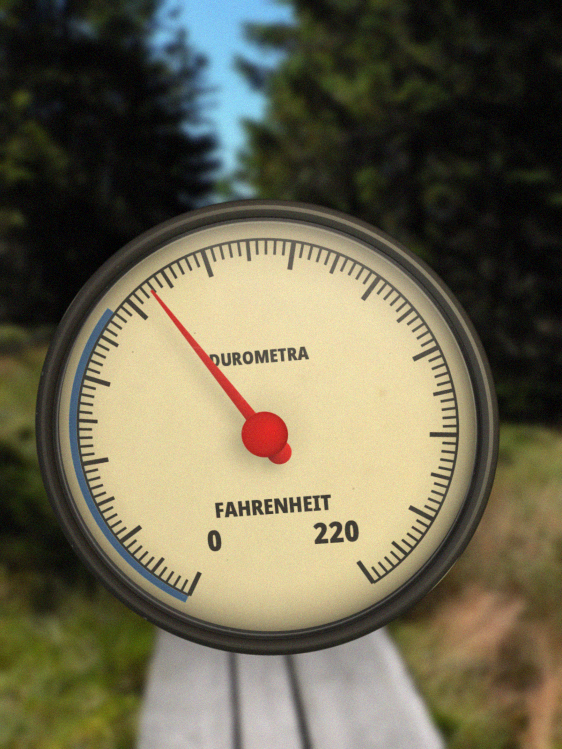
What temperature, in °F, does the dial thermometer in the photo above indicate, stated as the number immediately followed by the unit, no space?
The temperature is 86°F
